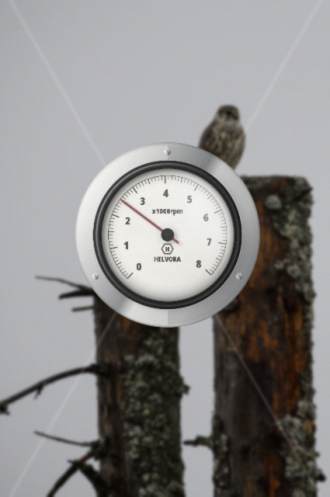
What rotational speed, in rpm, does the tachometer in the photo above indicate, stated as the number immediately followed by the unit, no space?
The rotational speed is 2500rpm
